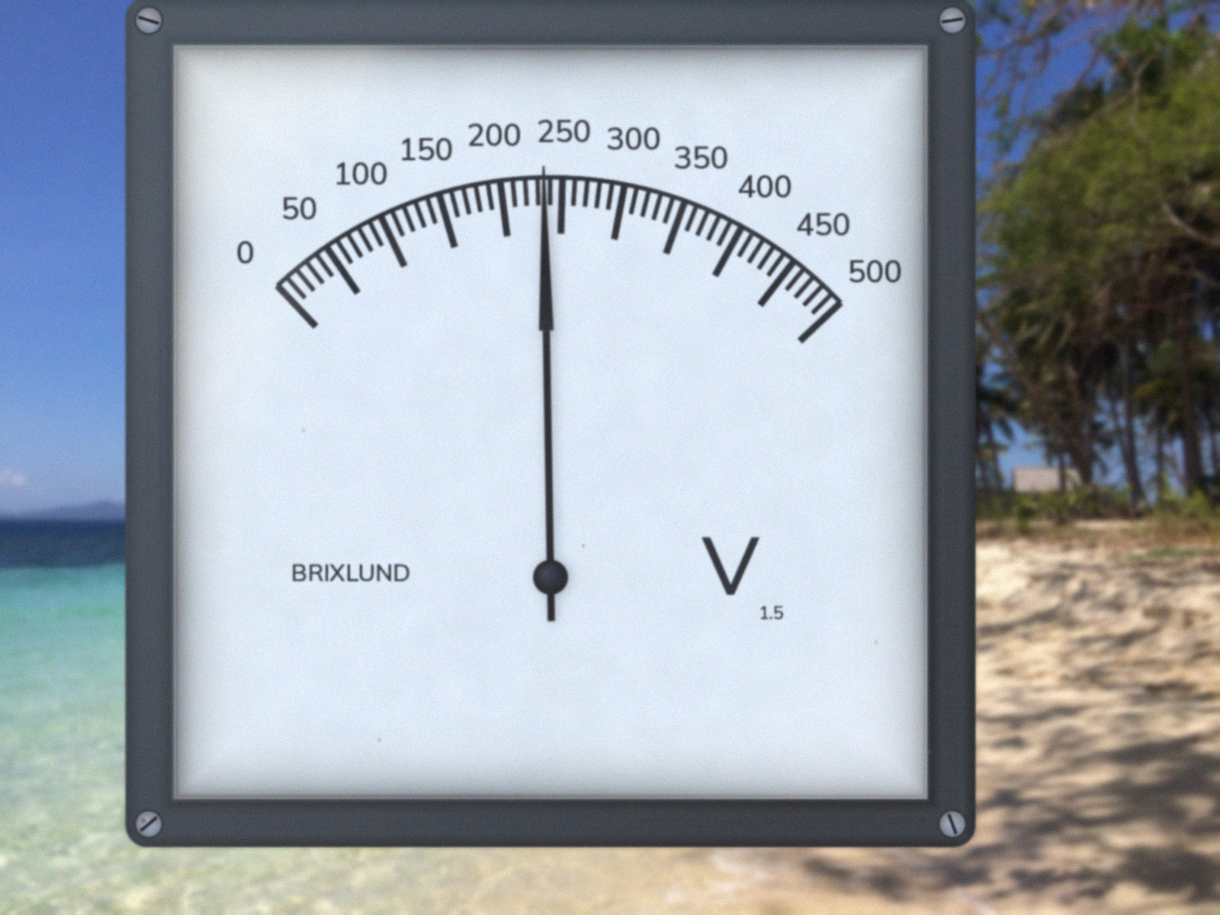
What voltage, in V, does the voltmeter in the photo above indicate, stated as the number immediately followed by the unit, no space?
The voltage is 235V
